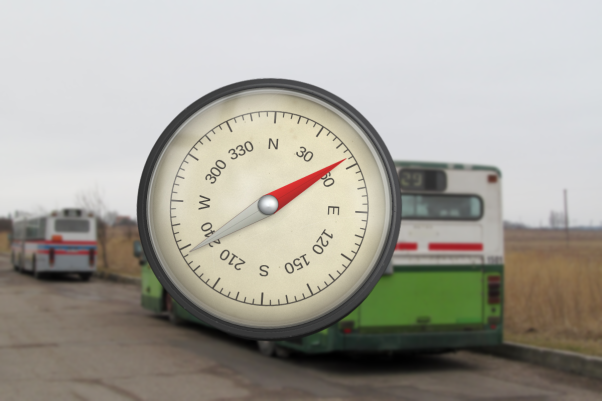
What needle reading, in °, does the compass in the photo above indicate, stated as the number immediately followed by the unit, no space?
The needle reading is 55°
